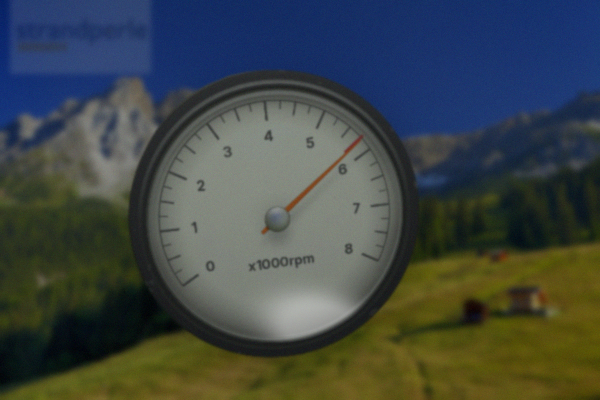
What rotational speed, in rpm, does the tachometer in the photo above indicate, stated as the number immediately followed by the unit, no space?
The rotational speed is 5750rpm
